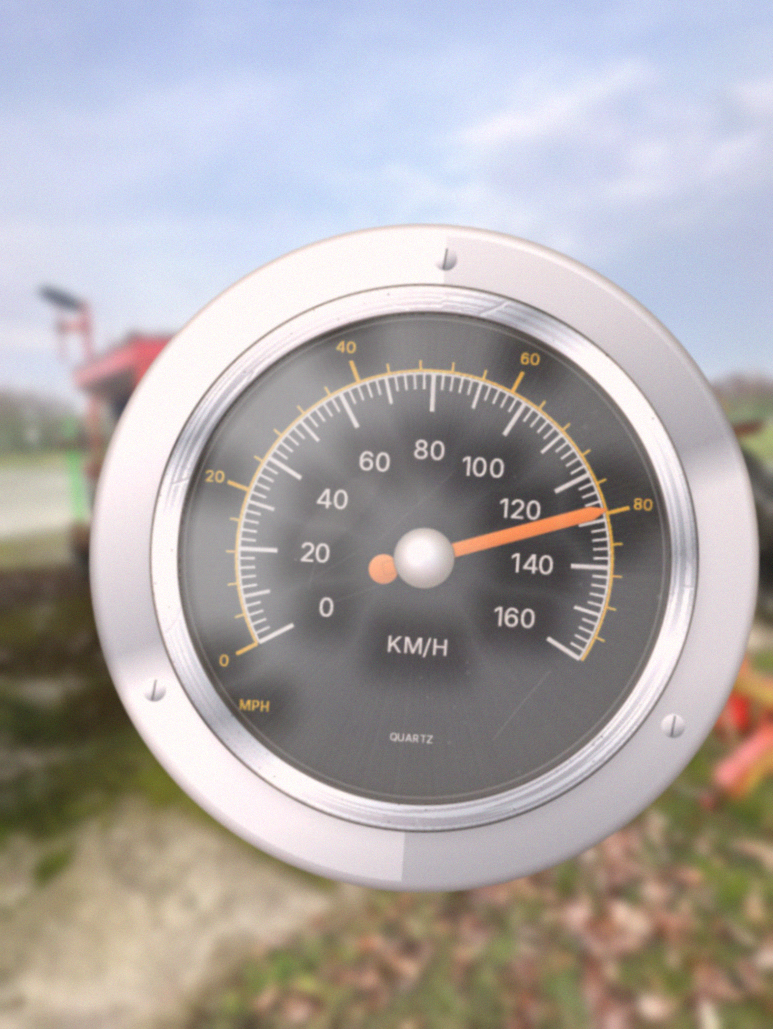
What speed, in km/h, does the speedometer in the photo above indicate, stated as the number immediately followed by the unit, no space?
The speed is 128km/h
